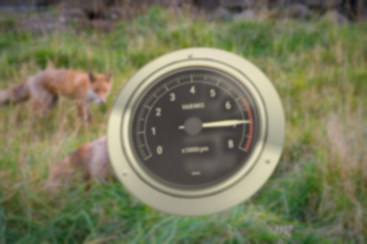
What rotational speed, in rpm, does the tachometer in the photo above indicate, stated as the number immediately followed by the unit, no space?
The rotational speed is 7000rpm
